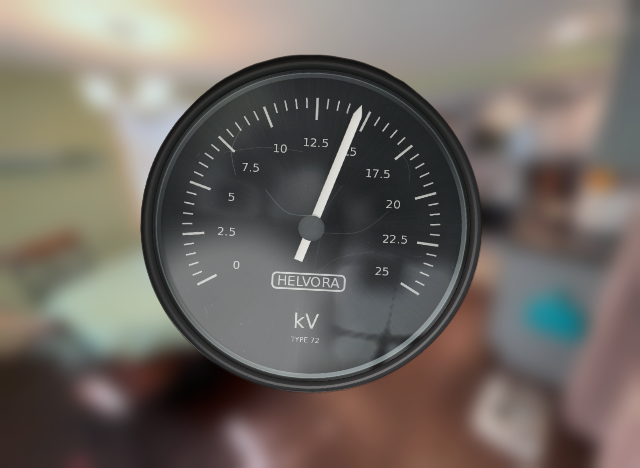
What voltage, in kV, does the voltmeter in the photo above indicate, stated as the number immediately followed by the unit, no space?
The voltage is 14.5kV
